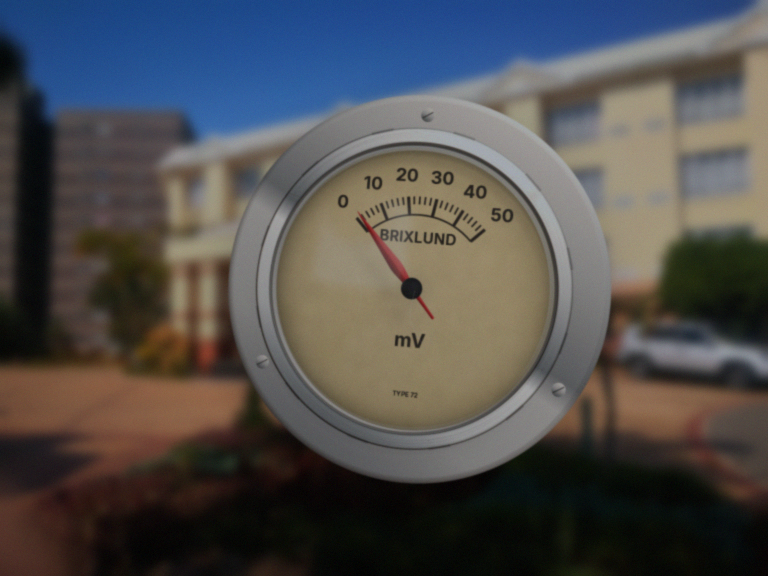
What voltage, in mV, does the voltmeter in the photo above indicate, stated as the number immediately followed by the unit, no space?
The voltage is 2mV
